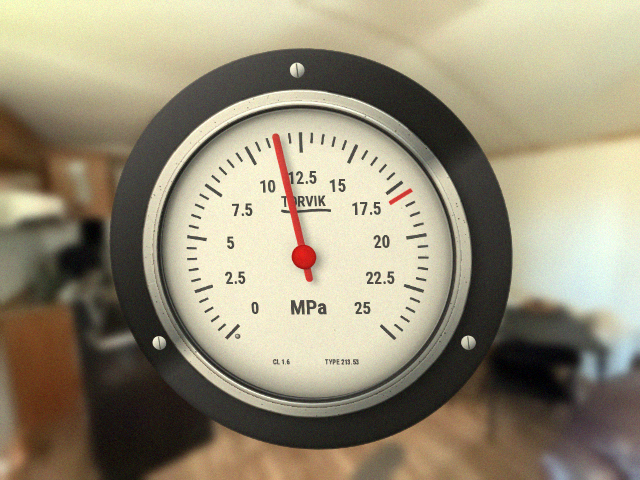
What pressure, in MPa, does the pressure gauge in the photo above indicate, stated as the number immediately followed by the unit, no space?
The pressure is 11.5MPa
